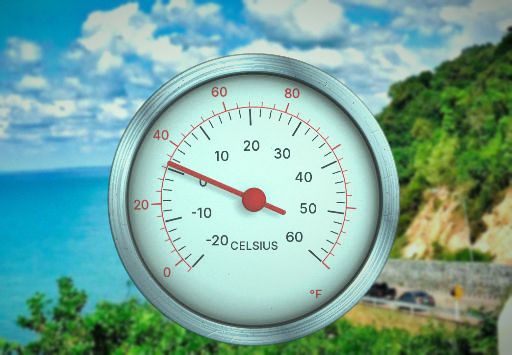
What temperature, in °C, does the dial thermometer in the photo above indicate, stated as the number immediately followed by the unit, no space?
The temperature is 1°C
